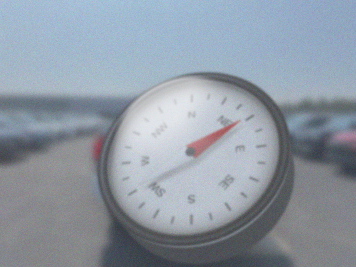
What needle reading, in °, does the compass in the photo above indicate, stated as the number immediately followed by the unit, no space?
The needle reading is 60°
